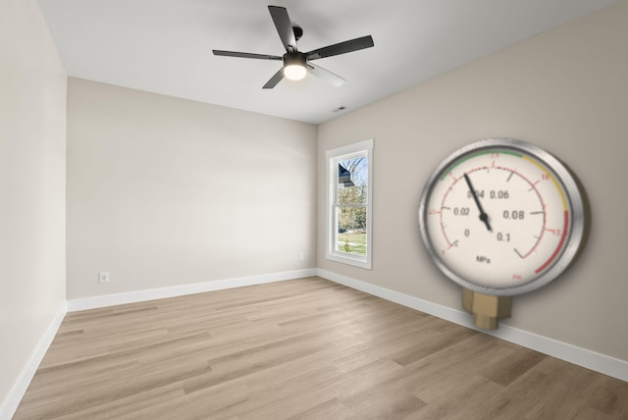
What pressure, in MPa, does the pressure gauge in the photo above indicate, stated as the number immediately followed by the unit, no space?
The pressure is 0.04MPa
